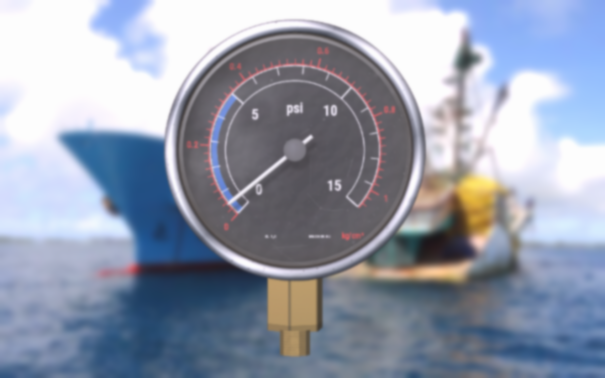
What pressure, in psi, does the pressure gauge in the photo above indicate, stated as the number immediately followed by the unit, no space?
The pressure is 0.5psi
